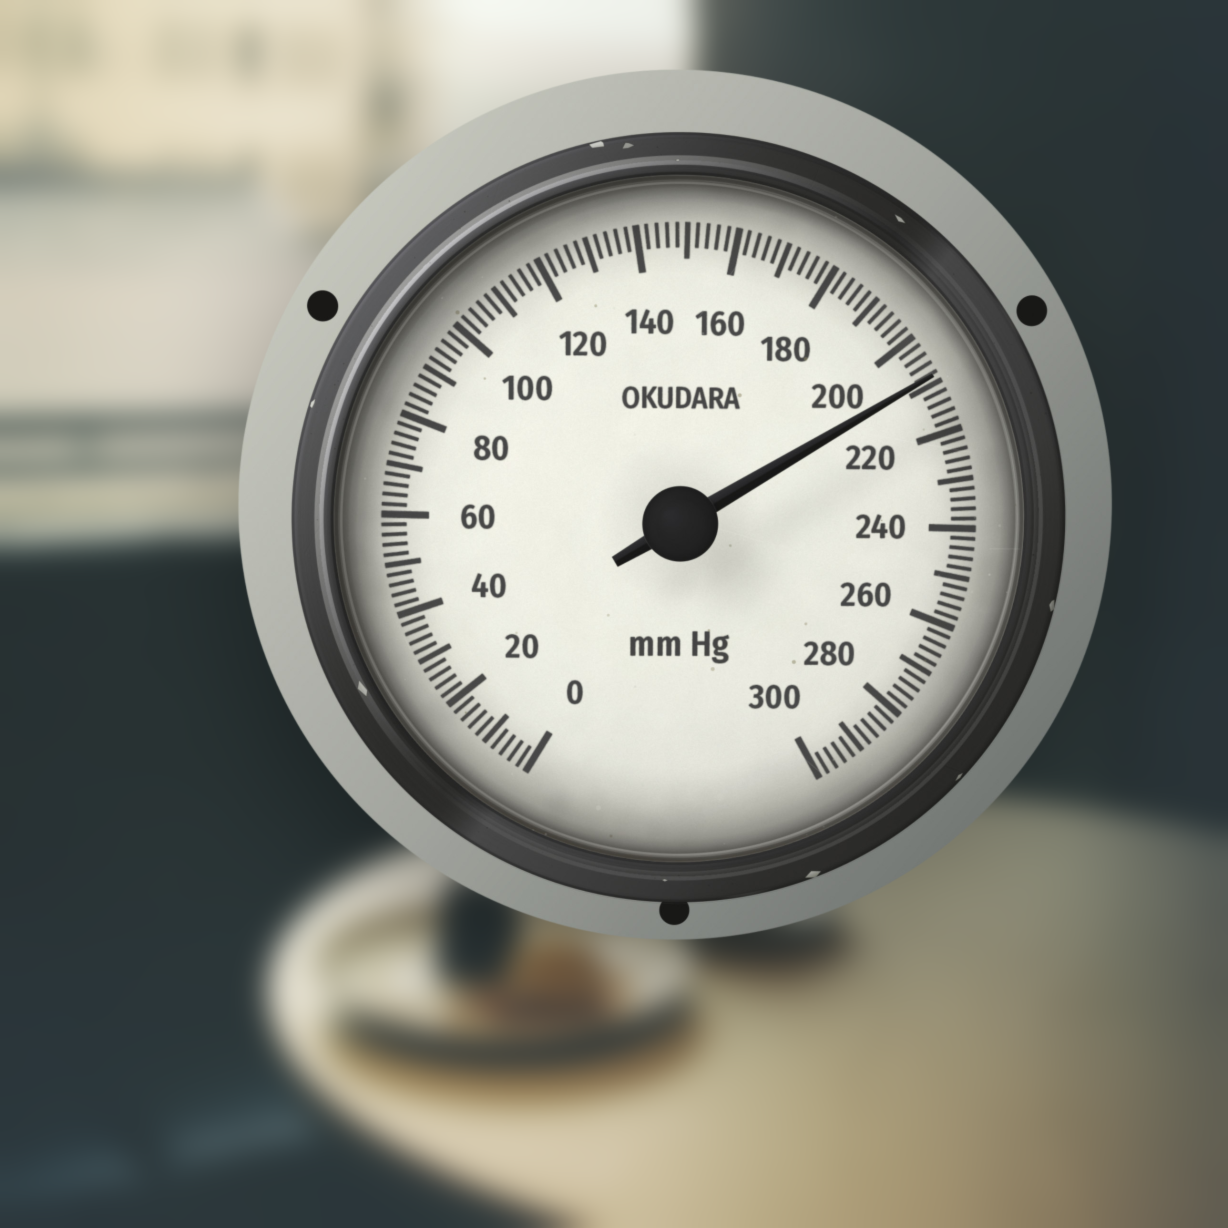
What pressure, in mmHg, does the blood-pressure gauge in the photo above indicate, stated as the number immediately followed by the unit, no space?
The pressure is 208mmHg
